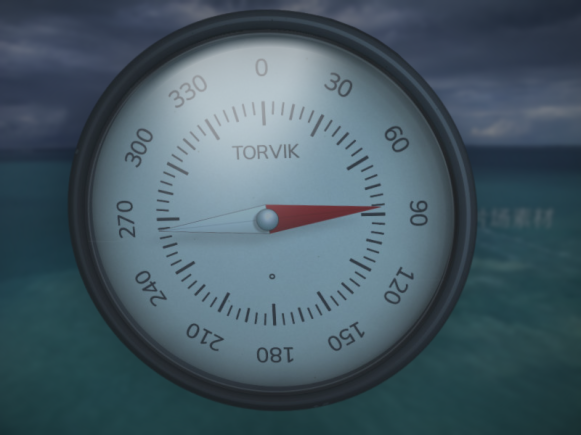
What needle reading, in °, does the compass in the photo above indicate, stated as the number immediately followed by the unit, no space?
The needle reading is 85°
